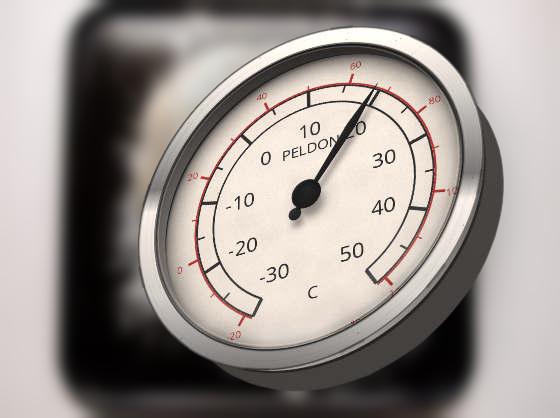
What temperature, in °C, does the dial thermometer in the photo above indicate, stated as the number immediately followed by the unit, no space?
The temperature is 20°C
